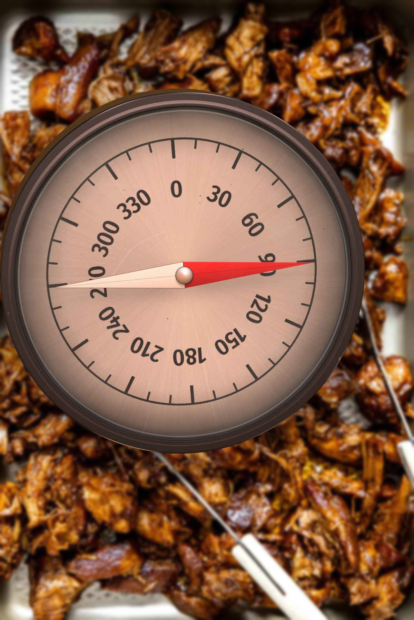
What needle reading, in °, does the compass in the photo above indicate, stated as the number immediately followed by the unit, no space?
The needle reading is 90°
